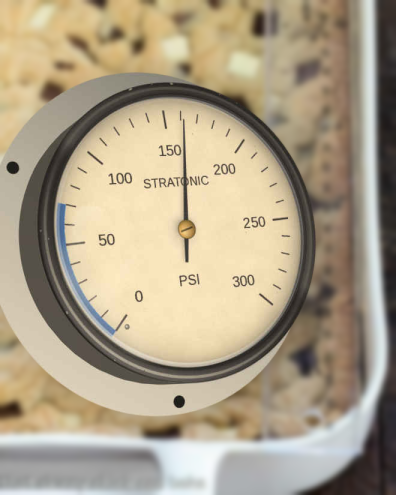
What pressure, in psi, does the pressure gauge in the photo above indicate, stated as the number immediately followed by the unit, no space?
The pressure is 160psi
